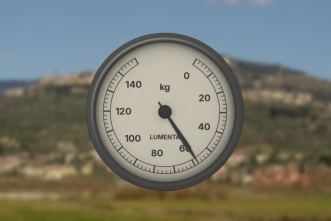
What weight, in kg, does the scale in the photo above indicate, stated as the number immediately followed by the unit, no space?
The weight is 58kg
